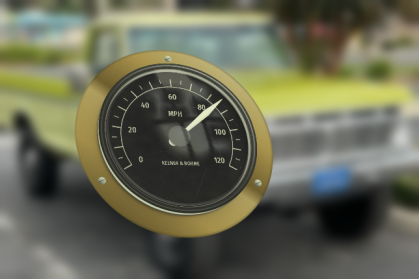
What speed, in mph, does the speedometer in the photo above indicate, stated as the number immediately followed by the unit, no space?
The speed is 85mph
